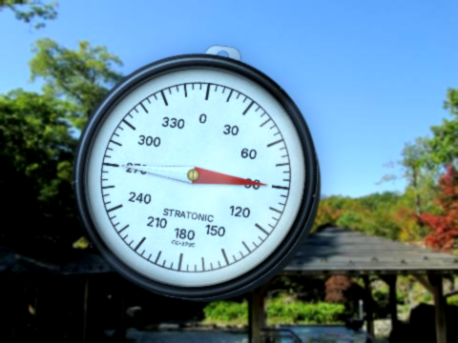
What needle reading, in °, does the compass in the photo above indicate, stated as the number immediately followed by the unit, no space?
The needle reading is 90°
